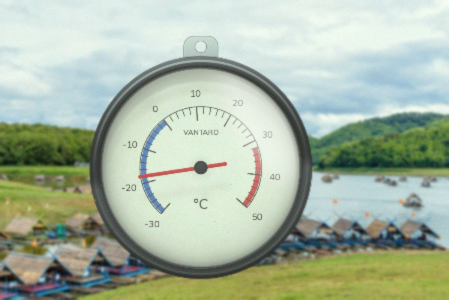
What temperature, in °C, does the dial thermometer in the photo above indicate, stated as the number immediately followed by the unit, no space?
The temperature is -18°C
